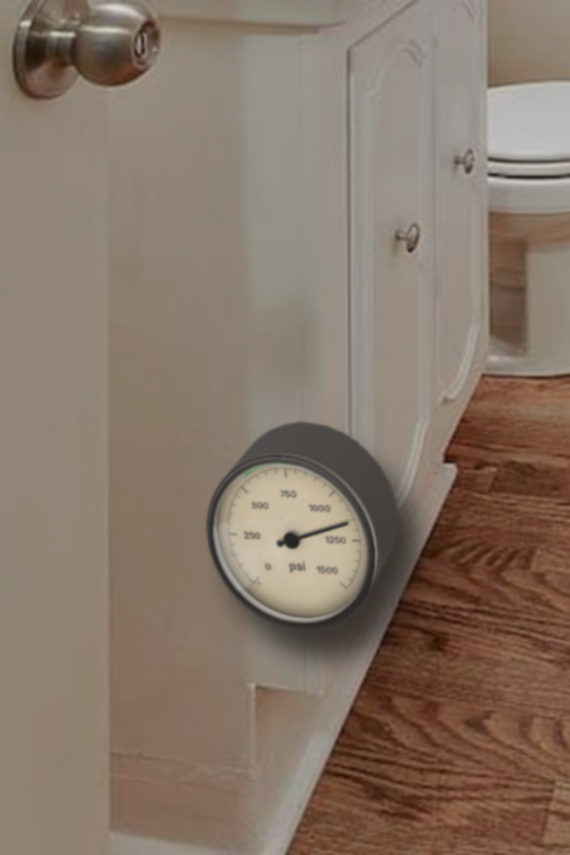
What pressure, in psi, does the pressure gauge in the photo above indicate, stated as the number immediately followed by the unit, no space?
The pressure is 1150psi
